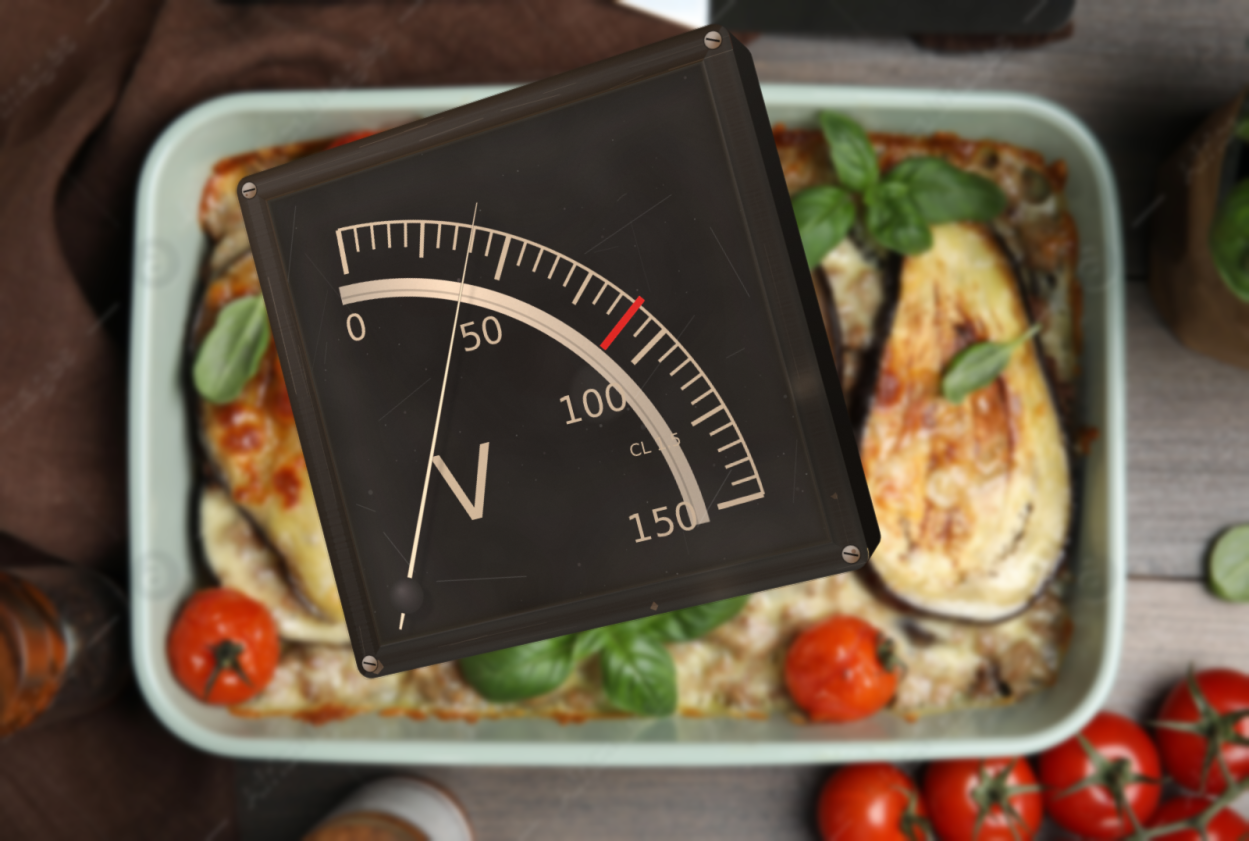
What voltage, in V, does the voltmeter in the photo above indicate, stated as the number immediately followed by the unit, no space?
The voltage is 40V
